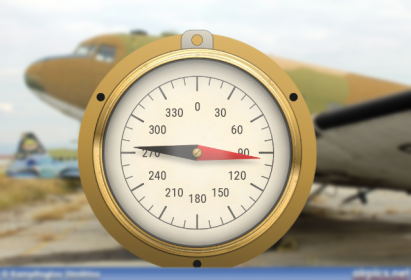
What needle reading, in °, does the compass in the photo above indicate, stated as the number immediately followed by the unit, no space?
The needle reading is 95°
